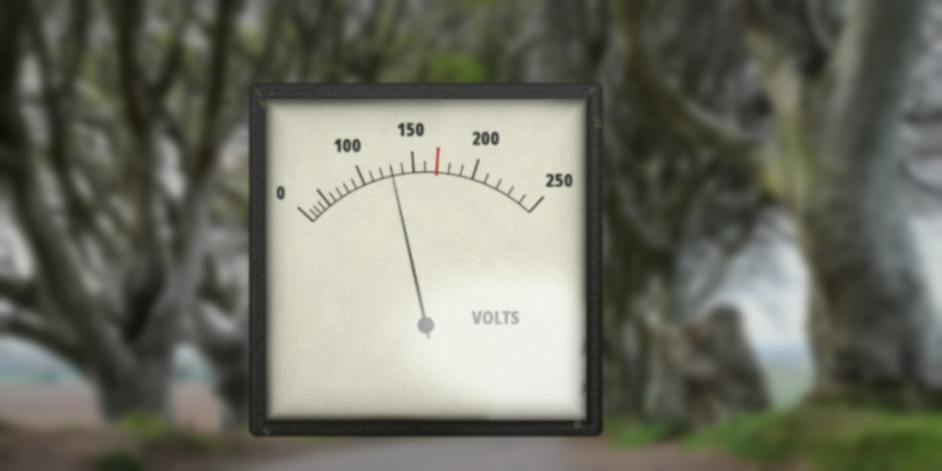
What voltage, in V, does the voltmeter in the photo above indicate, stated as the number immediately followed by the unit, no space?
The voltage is 130V
